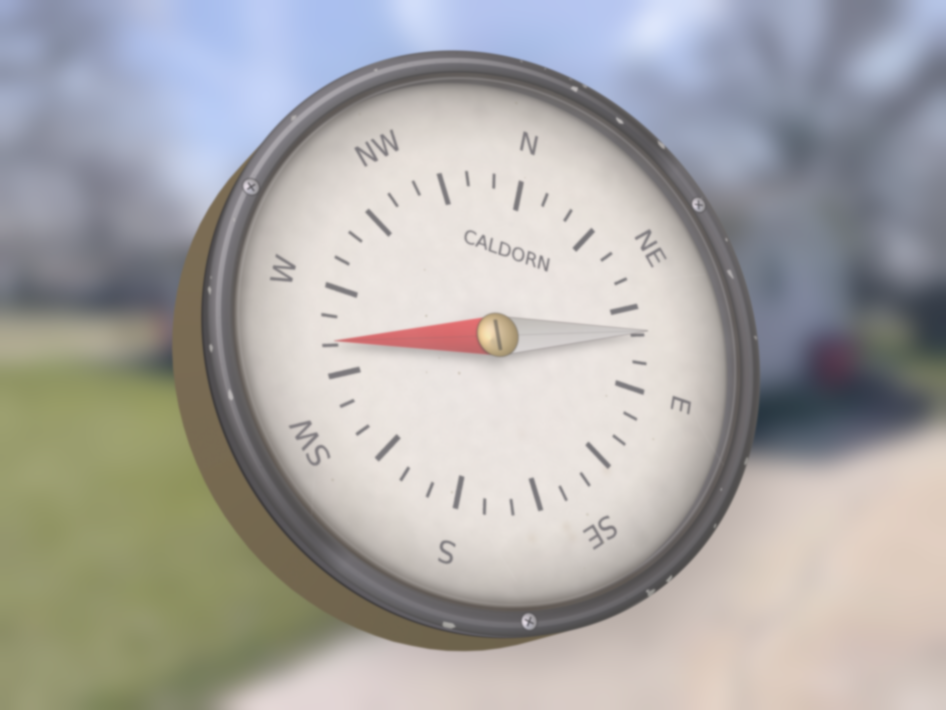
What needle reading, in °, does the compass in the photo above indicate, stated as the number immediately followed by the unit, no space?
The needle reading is 250°
